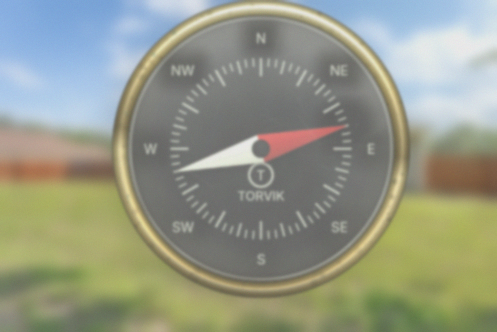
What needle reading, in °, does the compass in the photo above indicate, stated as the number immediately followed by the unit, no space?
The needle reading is 75°
